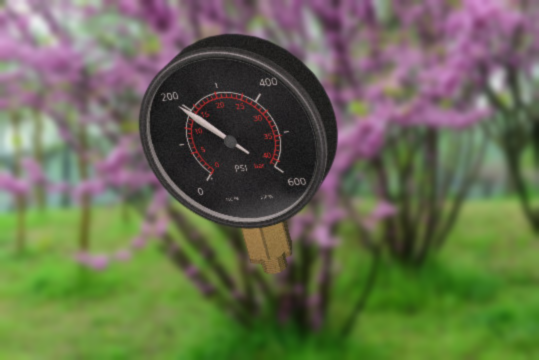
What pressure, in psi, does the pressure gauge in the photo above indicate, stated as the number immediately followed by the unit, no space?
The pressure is 200psi
